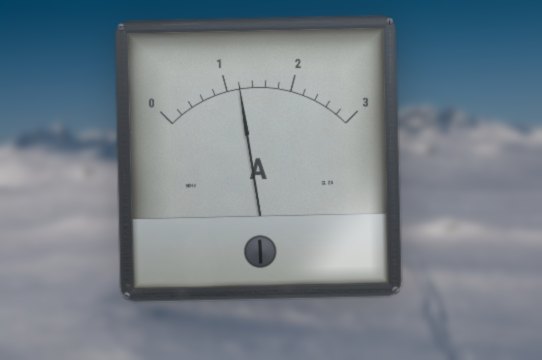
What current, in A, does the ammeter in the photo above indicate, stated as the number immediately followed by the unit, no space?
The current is 1.2A
